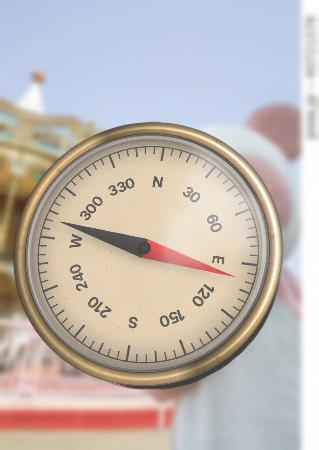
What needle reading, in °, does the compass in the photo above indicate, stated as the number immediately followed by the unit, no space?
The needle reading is 100°
